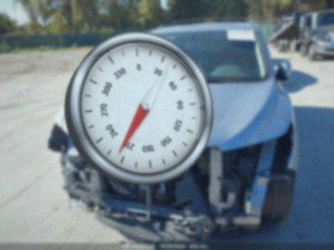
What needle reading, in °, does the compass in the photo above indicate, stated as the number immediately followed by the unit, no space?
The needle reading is 217.5°
